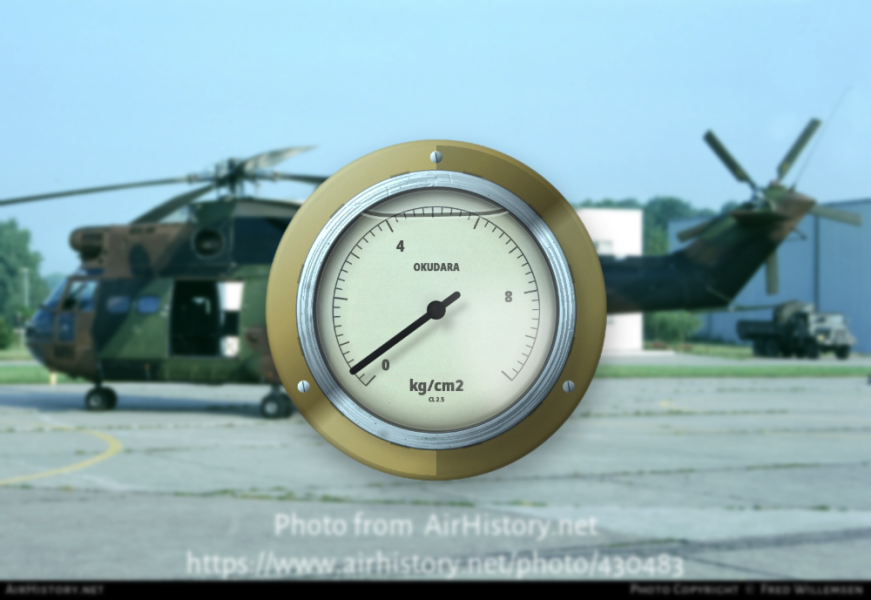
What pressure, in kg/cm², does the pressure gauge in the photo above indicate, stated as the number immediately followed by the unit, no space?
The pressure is 0.4kg/cm²
